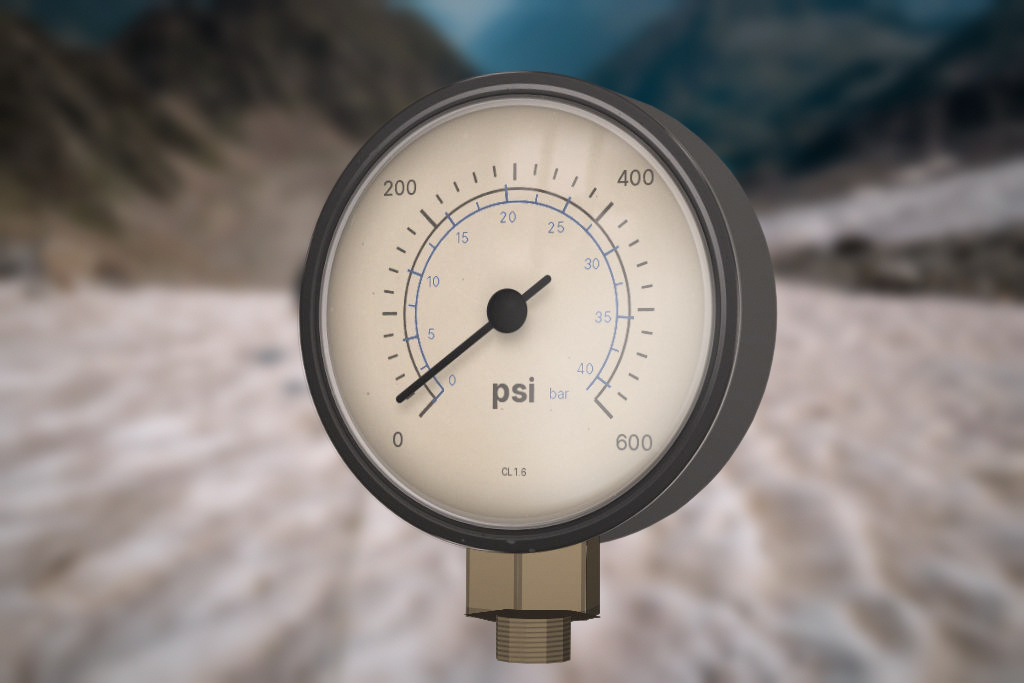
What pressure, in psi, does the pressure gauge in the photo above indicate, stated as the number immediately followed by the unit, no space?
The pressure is 20psi
